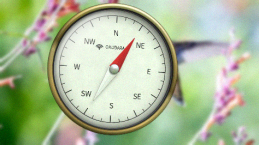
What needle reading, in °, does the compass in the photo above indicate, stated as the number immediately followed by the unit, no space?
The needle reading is 30°
